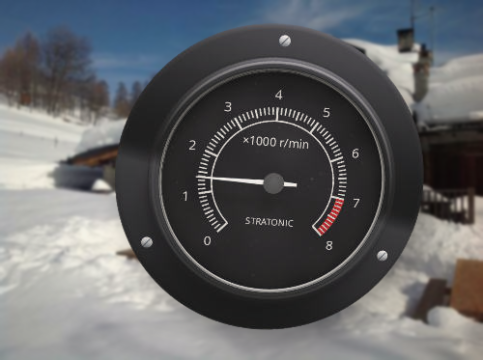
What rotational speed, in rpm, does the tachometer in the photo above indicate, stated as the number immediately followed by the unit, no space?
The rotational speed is 1400rpm
